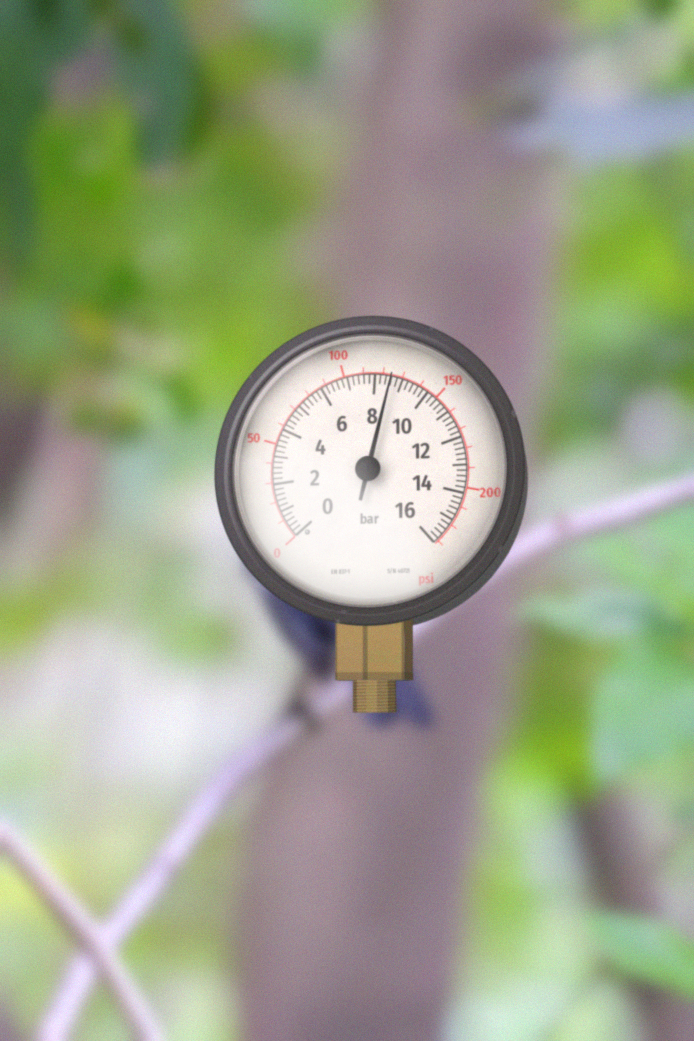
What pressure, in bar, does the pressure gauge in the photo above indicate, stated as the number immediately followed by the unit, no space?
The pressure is 8.6bar
